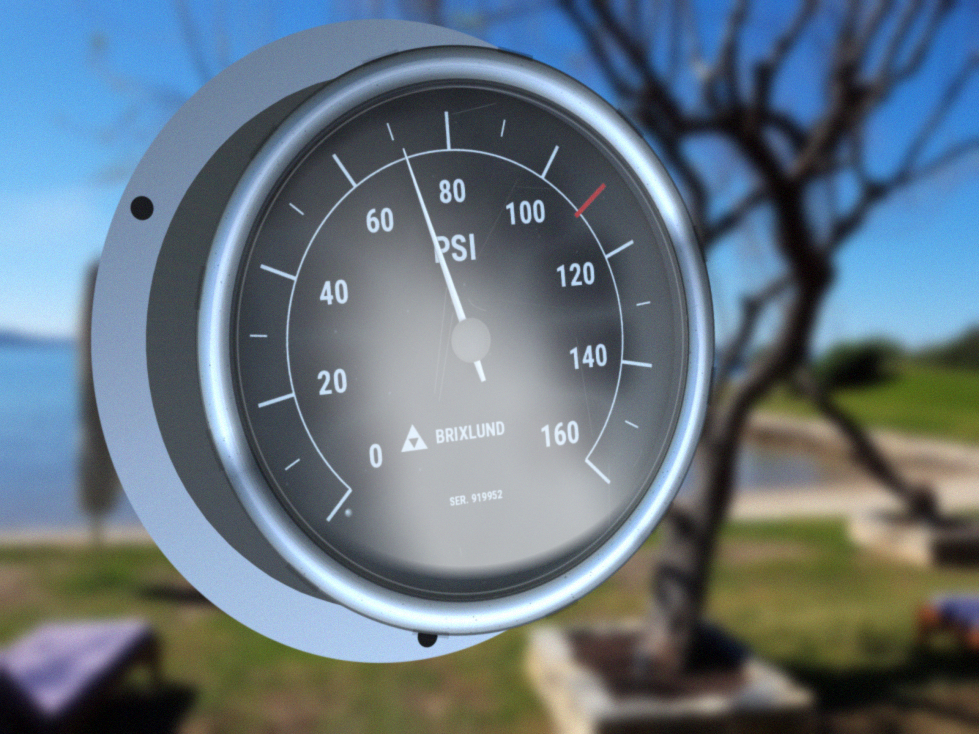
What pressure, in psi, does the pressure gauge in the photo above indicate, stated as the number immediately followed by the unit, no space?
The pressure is 70psi
